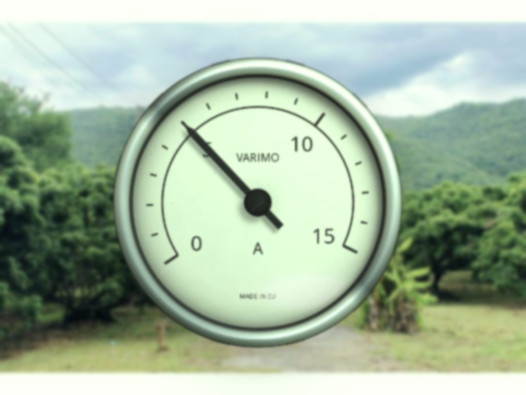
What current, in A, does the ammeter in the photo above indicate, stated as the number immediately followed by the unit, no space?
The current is 5A
